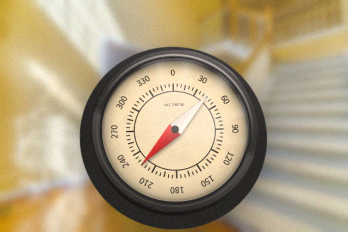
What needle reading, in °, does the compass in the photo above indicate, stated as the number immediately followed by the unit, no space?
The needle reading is 225°
